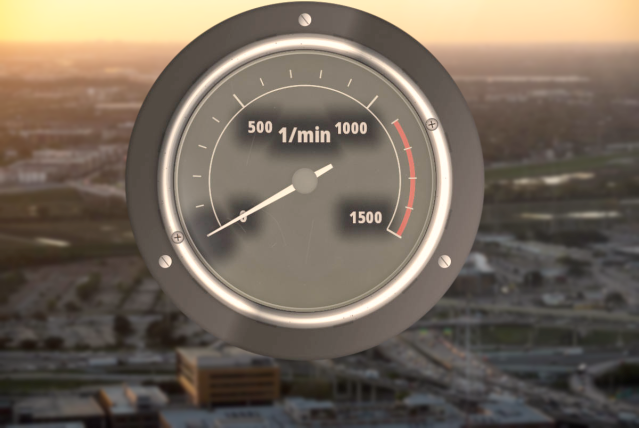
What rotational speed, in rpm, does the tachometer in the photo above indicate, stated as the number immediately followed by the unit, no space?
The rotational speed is 0rpm
